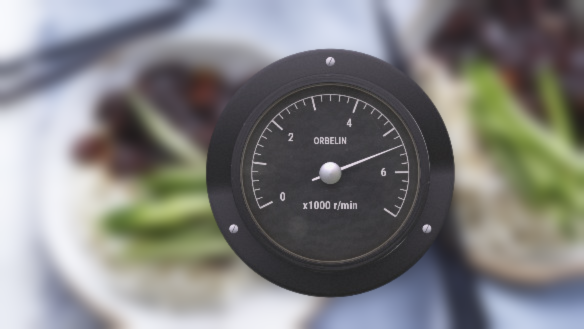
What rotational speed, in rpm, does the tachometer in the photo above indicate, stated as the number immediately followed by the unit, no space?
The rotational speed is 5400rpm
